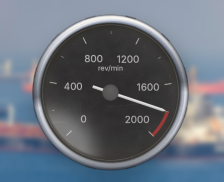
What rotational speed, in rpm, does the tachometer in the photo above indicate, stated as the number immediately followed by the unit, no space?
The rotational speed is 1800rpm
